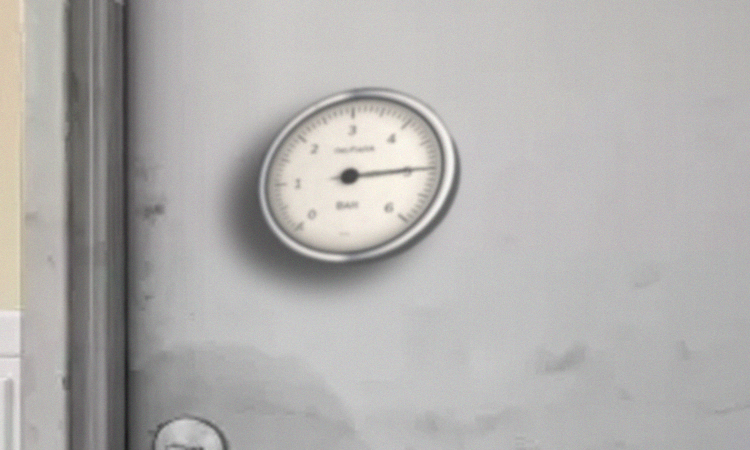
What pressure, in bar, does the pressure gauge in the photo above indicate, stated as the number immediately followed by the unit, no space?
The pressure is 5bar
